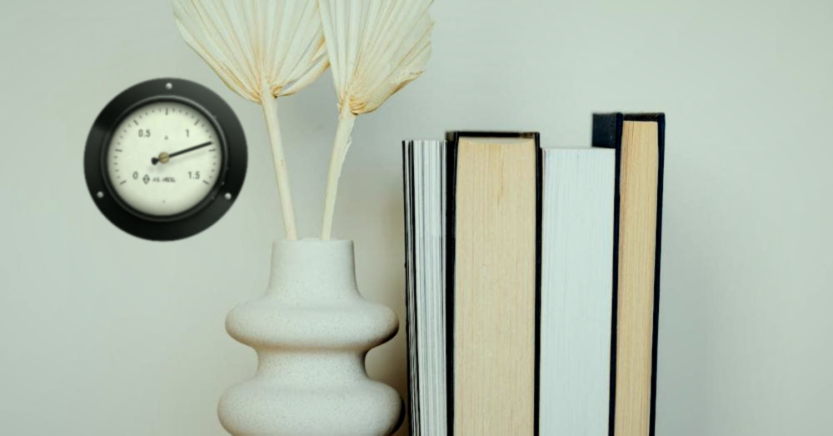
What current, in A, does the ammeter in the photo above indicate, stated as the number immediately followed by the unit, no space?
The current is 1.2A
